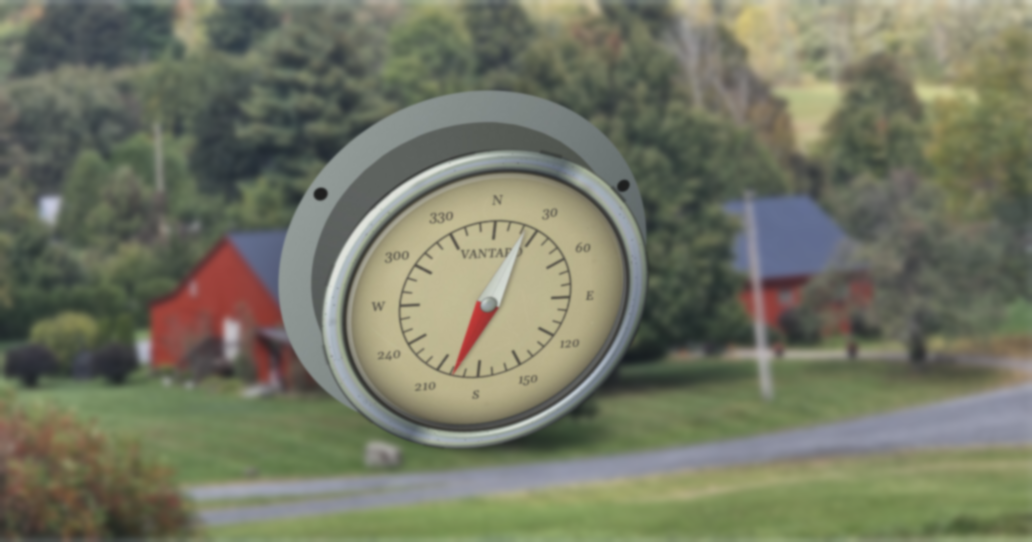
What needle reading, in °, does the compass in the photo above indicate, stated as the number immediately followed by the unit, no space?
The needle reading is 200°
